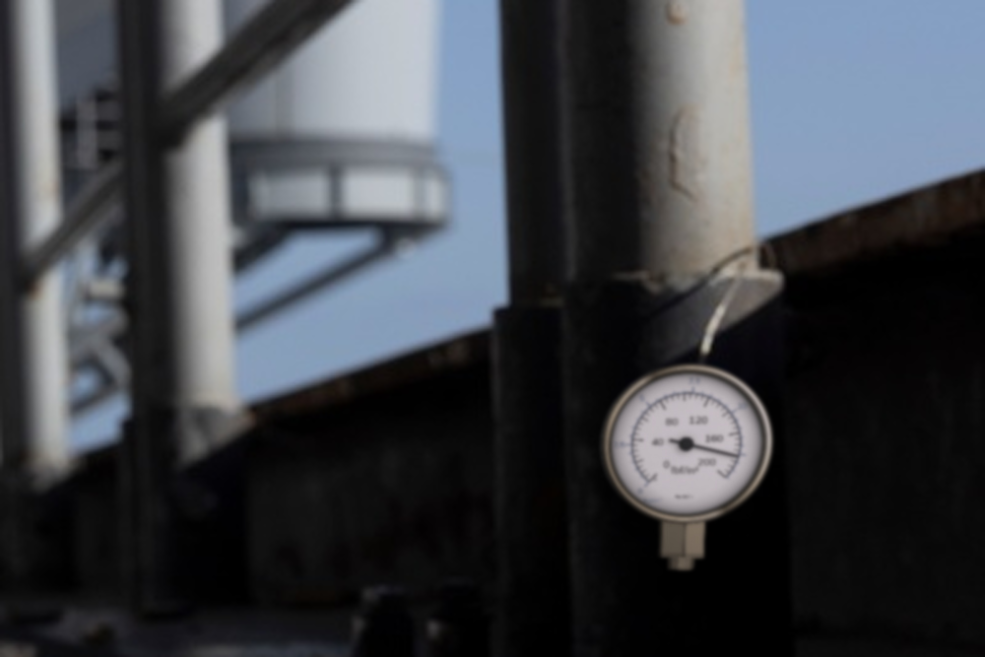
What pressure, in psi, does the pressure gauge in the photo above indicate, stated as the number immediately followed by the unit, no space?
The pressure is 180psi
